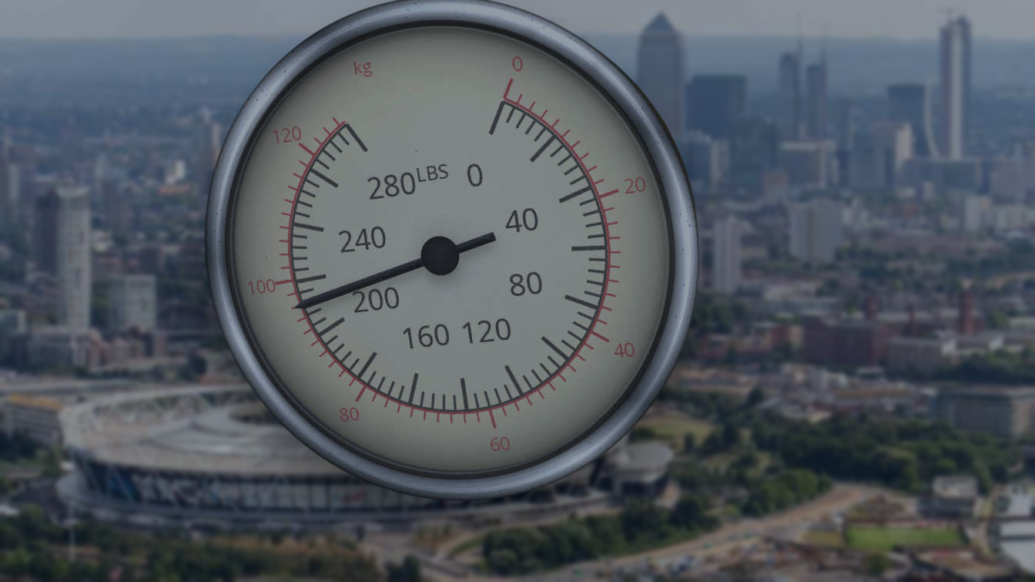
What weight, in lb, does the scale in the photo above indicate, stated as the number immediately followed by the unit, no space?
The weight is 212lb
